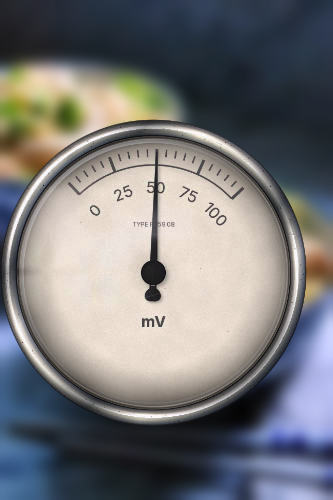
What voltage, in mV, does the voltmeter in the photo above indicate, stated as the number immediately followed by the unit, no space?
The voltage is 50mV
